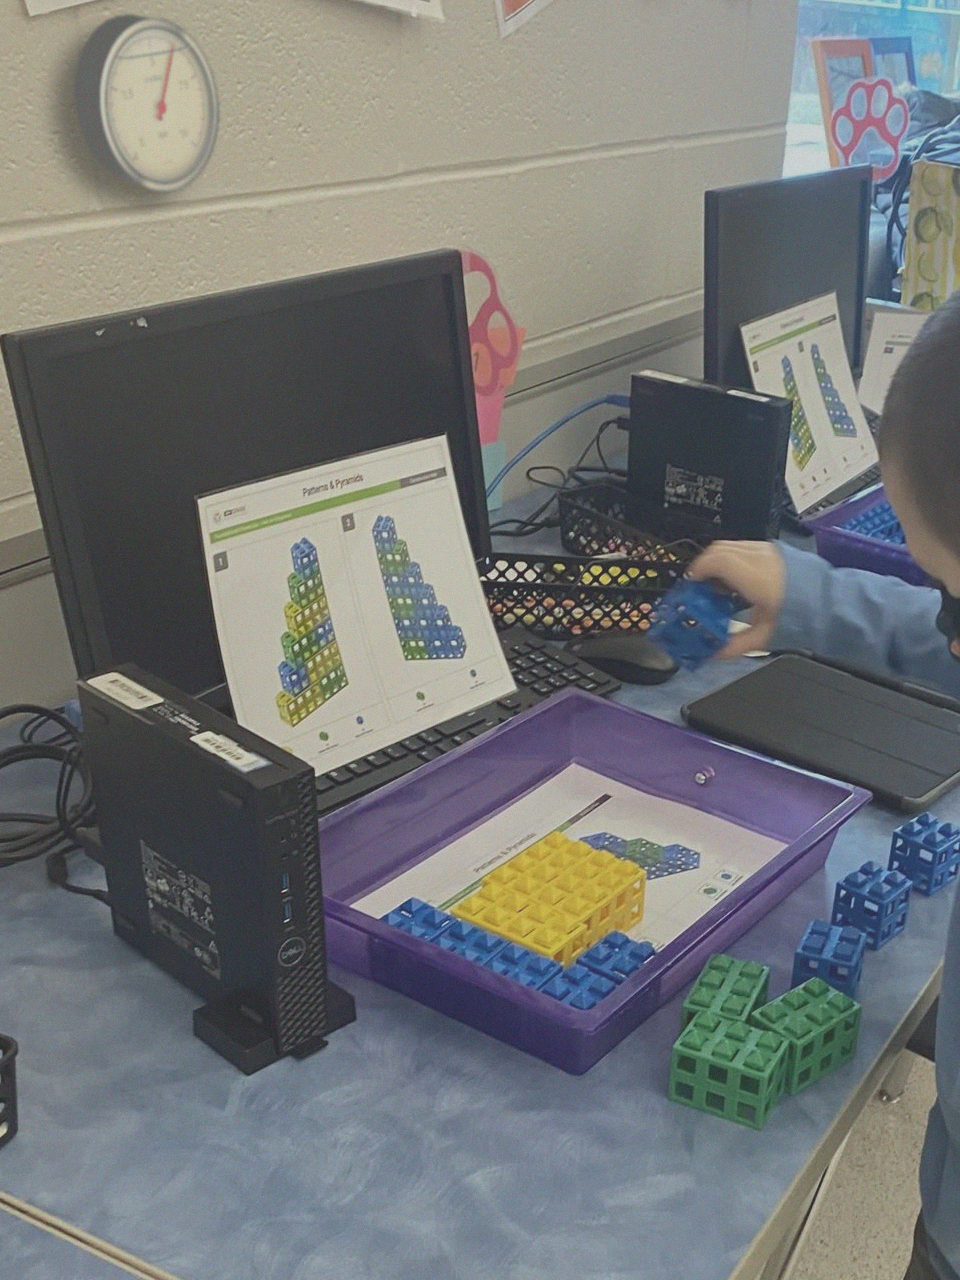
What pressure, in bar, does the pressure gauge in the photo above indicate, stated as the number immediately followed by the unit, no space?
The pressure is 6bar
